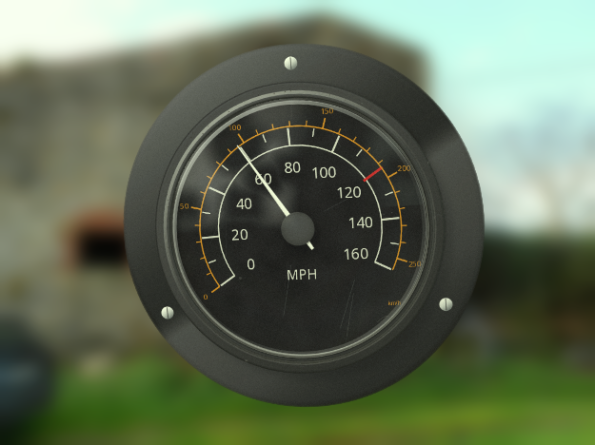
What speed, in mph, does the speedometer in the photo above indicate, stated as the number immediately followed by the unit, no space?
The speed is 60mph
